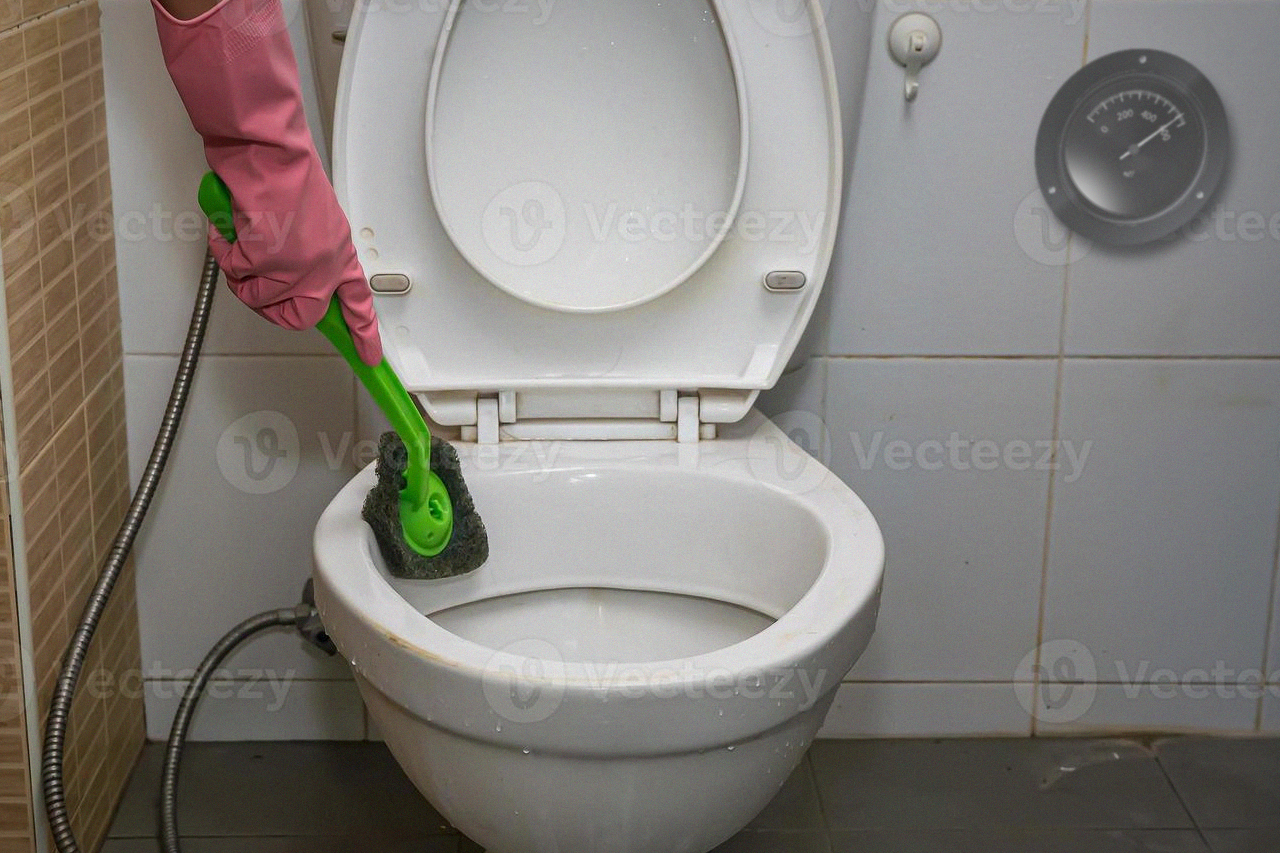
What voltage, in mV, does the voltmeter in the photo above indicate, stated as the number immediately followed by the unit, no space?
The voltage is 550mV
